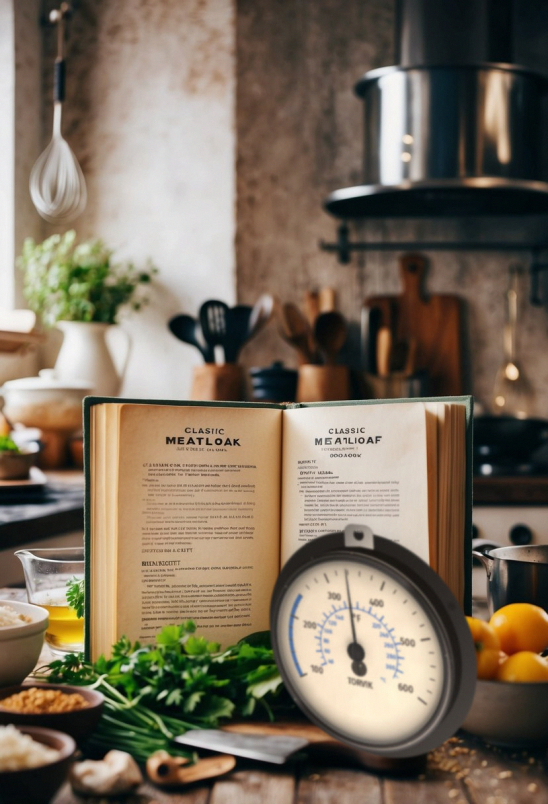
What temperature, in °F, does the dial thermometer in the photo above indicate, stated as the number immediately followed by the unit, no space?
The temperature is 340°F
